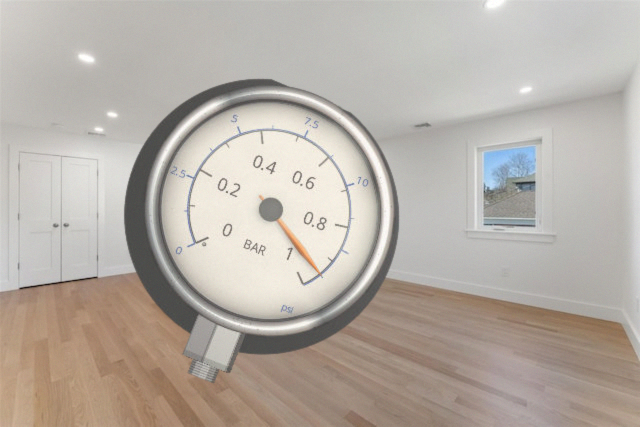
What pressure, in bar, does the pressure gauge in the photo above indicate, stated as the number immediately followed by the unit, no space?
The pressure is 0.95bar
